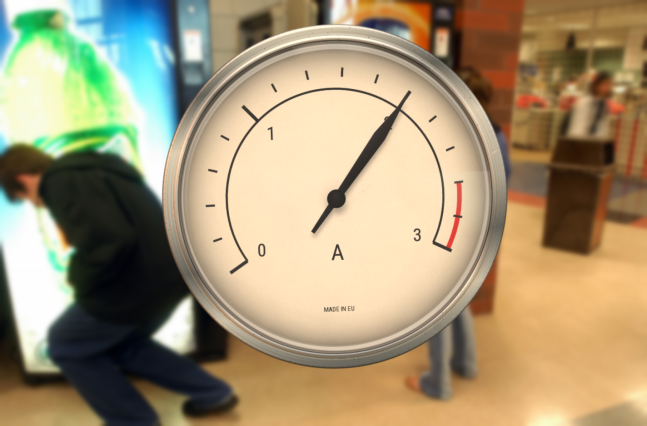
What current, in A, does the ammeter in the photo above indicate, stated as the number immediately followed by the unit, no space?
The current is 2A
